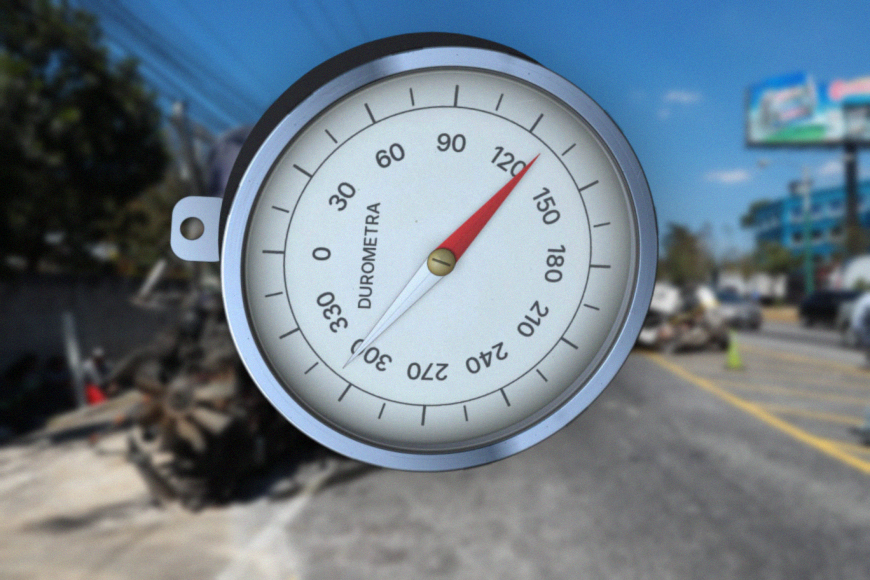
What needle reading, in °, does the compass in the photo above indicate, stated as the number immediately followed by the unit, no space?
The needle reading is 127.5°
